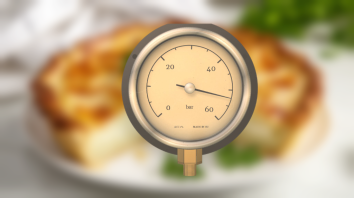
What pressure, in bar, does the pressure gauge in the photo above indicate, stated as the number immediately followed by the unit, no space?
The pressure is 52.5bar
